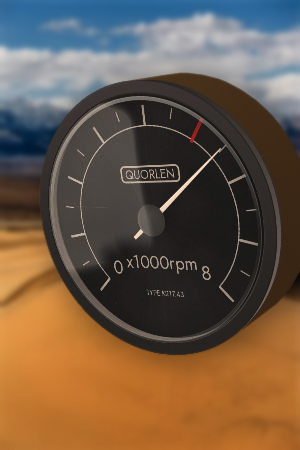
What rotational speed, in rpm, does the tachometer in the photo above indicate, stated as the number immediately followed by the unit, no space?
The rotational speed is 5500rpm
